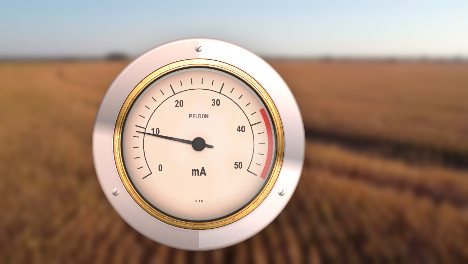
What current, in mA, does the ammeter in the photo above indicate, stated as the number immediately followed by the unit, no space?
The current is 9mA
